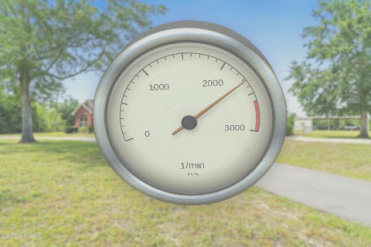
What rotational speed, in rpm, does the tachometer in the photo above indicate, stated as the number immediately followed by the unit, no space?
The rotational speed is 2300rpm
